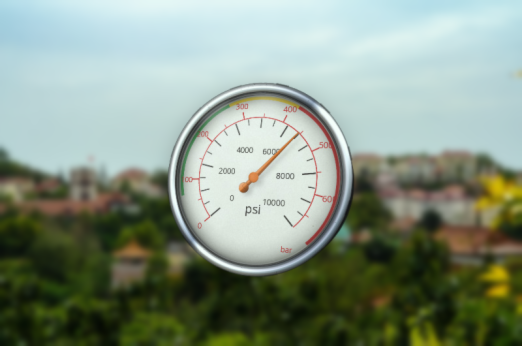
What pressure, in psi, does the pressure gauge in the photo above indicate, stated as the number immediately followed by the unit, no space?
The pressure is 6500psi
